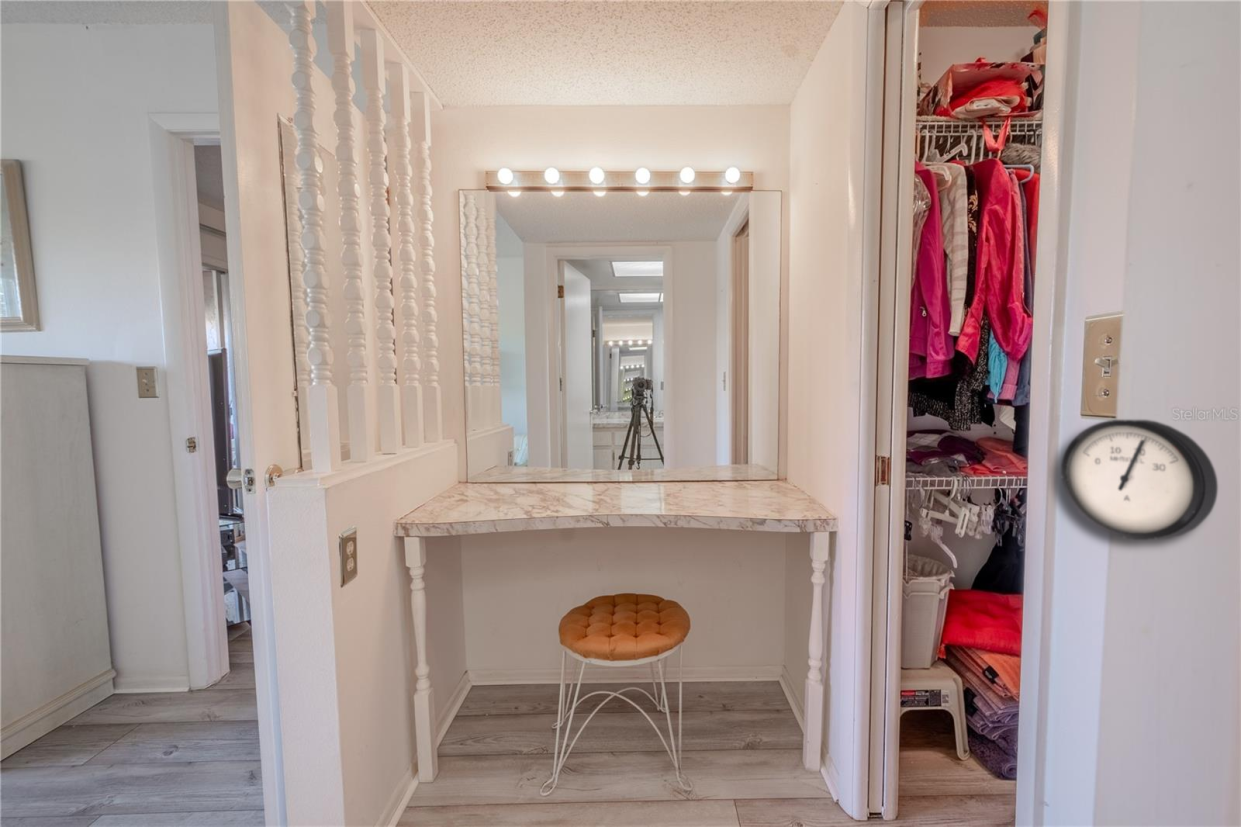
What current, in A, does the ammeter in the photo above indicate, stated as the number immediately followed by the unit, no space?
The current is 20A
